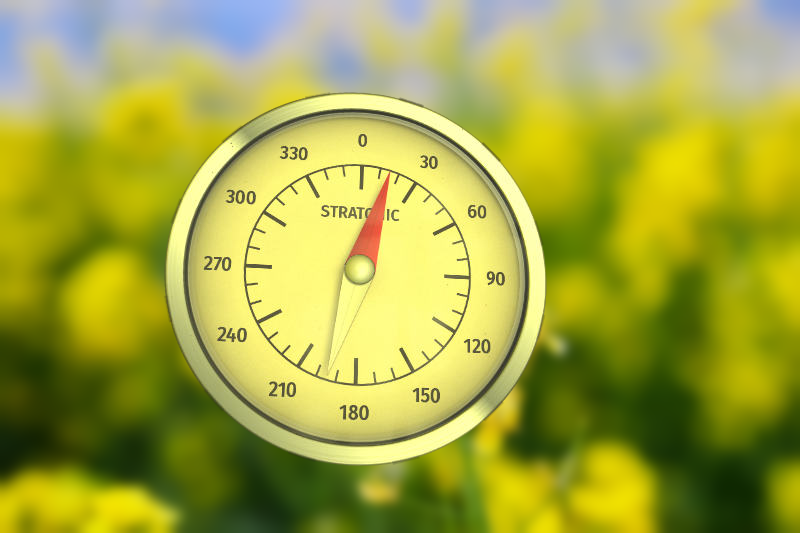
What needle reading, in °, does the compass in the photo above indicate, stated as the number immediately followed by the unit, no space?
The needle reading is 15°
